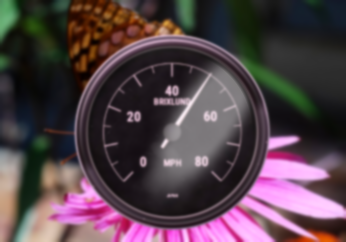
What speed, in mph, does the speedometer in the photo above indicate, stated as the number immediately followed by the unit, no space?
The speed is 50mph
